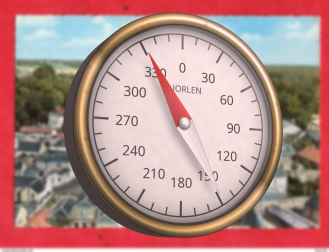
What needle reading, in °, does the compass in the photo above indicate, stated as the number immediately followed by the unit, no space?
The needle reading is 330°
